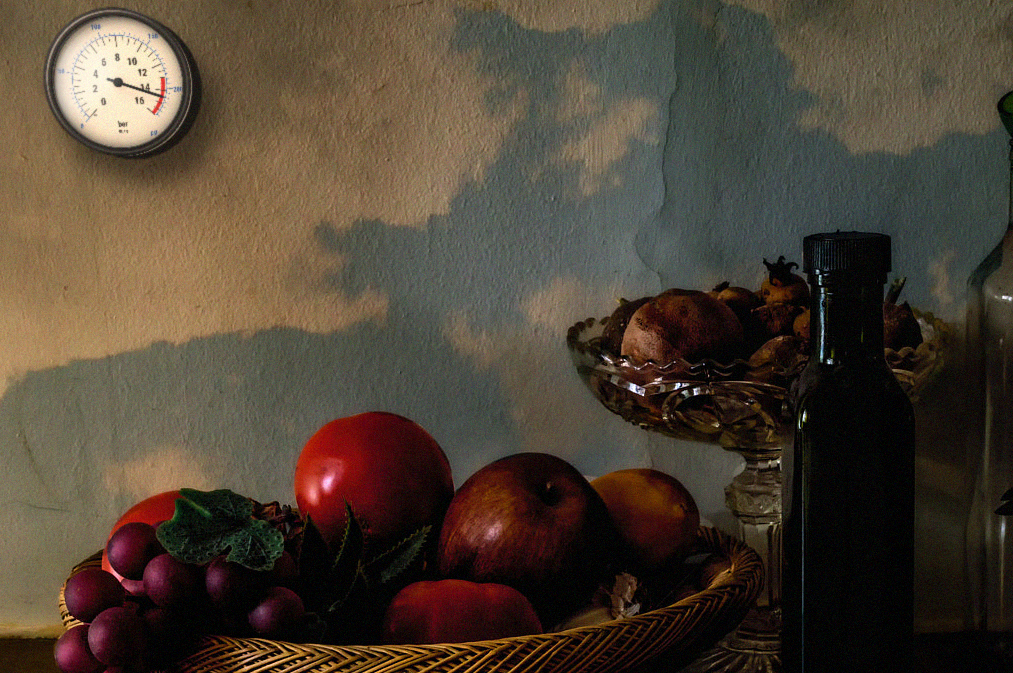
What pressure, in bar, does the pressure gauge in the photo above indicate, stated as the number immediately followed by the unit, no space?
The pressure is 14.5bar
